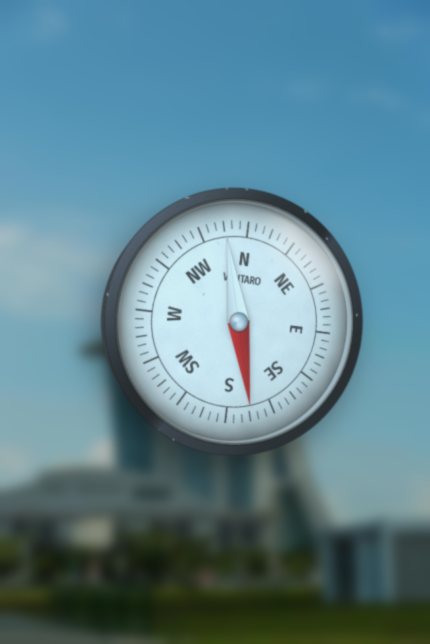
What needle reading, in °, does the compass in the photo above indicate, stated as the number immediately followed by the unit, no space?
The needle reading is 165°
